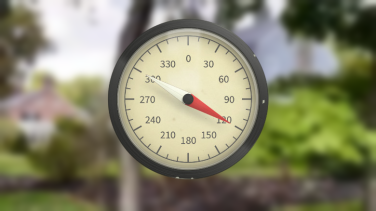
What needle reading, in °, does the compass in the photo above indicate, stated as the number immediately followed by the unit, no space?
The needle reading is 120°
